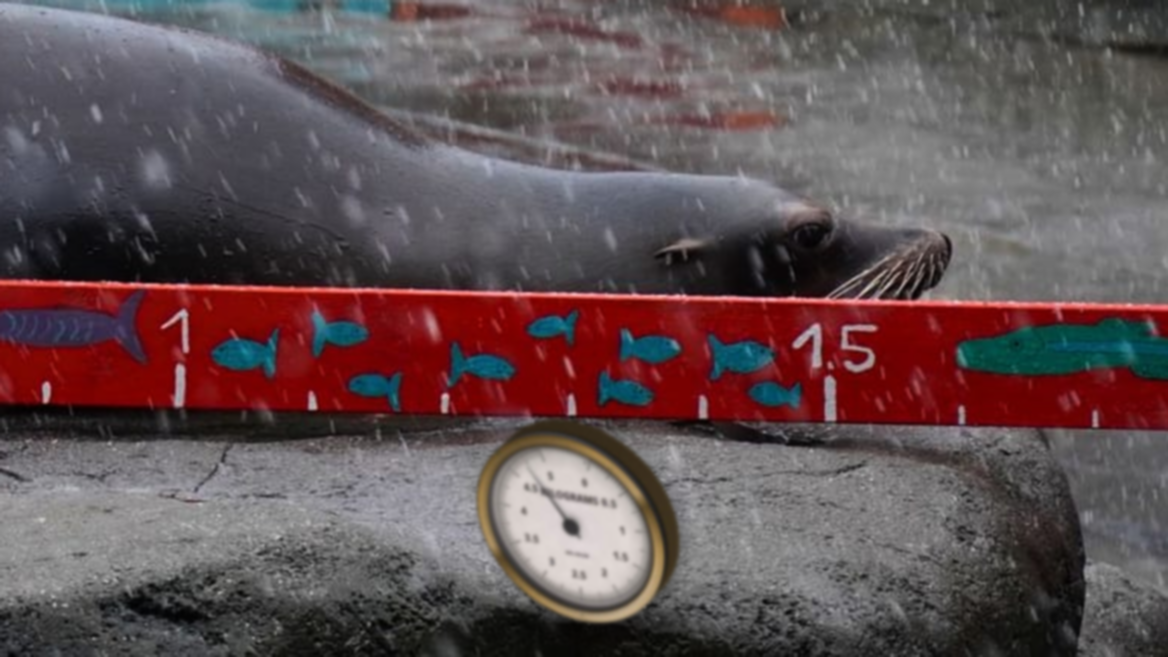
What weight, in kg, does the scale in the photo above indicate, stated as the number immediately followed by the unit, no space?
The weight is 4.75kg
